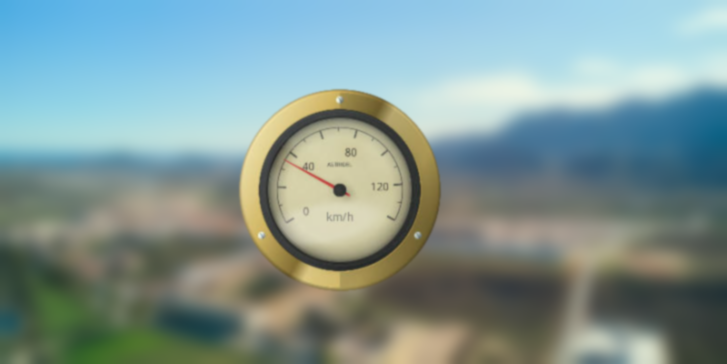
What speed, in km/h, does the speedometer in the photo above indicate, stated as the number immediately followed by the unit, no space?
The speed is 35km/h
